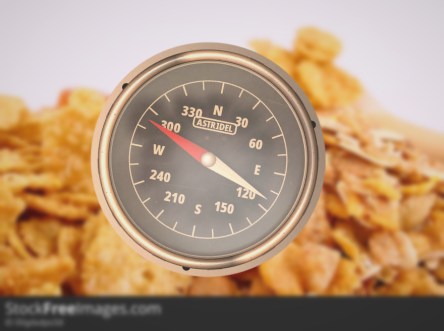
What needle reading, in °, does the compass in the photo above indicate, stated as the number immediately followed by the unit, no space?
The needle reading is 292.5°
